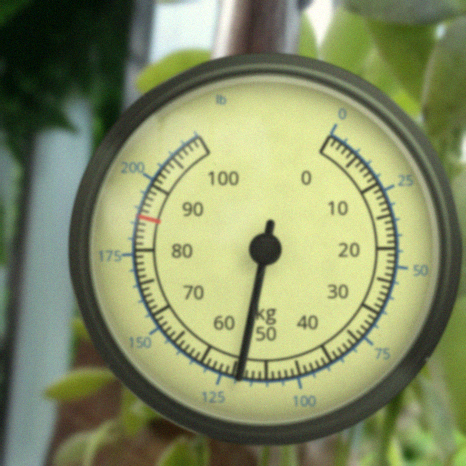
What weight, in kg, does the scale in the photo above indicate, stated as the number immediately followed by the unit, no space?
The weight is 54kg
